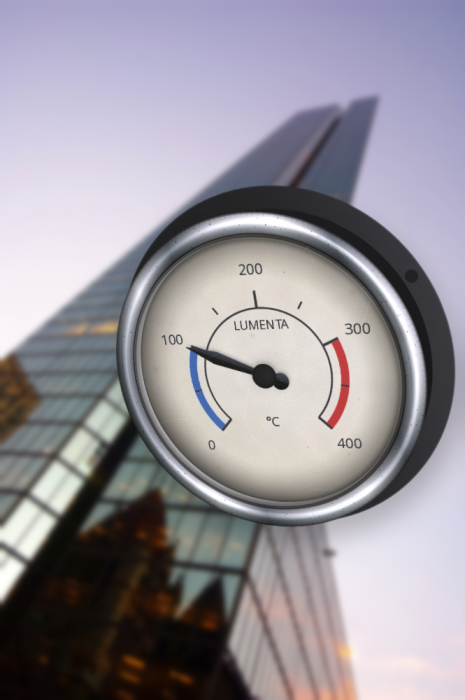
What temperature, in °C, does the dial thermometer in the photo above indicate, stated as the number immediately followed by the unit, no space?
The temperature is 100°C
